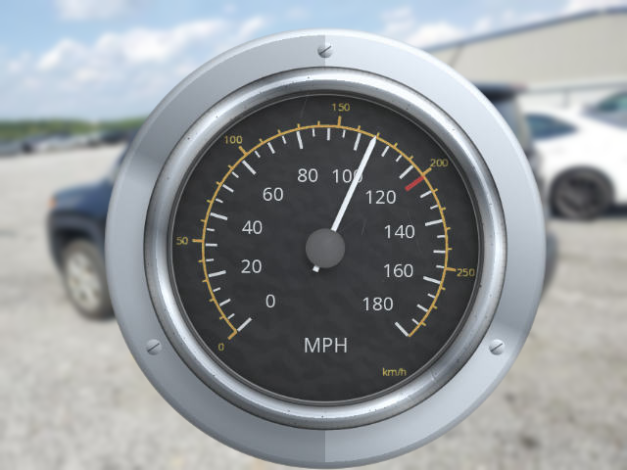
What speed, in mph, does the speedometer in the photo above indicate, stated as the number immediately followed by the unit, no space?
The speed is 105mph
